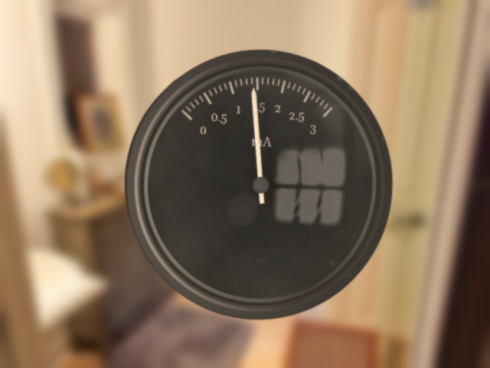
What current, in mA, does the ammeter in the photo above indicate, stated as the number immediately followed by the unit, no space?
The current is 1.4mA
